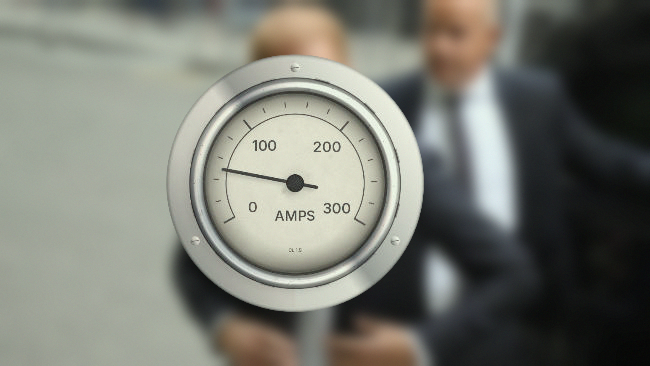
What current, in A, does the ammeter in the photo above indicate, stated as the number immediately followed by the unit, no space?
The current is 50A
